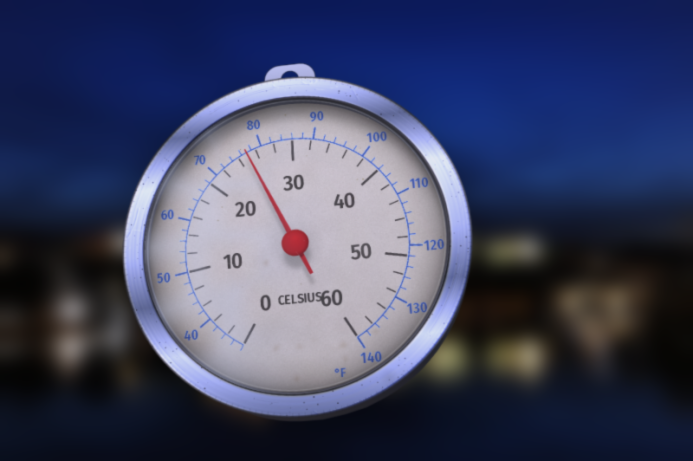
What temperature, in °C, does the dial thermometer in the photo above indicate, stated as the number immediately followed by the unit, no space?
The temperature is 25°C
